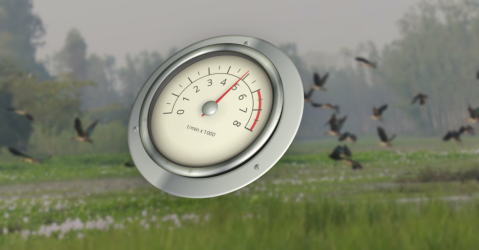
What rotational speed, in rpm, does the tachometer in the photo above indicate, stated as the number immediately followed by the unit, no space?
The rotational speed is 5000rpm
